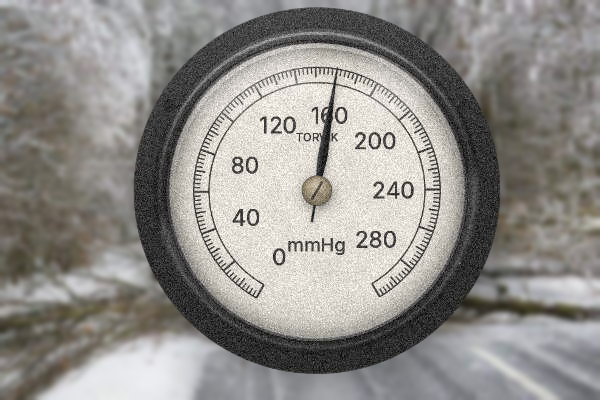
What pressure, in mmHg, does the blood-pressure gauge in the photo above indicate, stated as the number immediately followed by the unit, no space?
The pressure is 160mmHg
